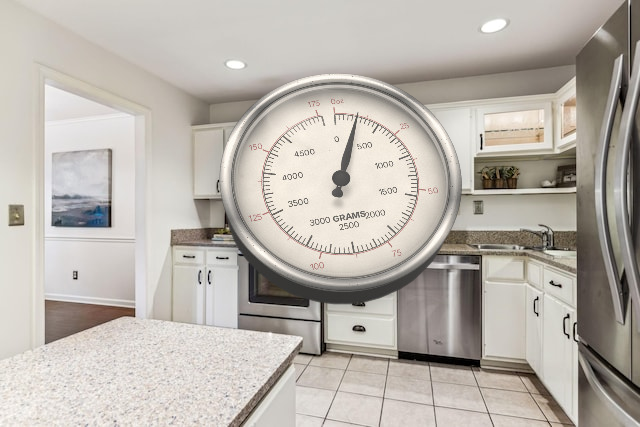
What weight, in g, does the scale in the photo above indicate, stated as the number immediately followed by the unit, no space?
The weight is 250g
